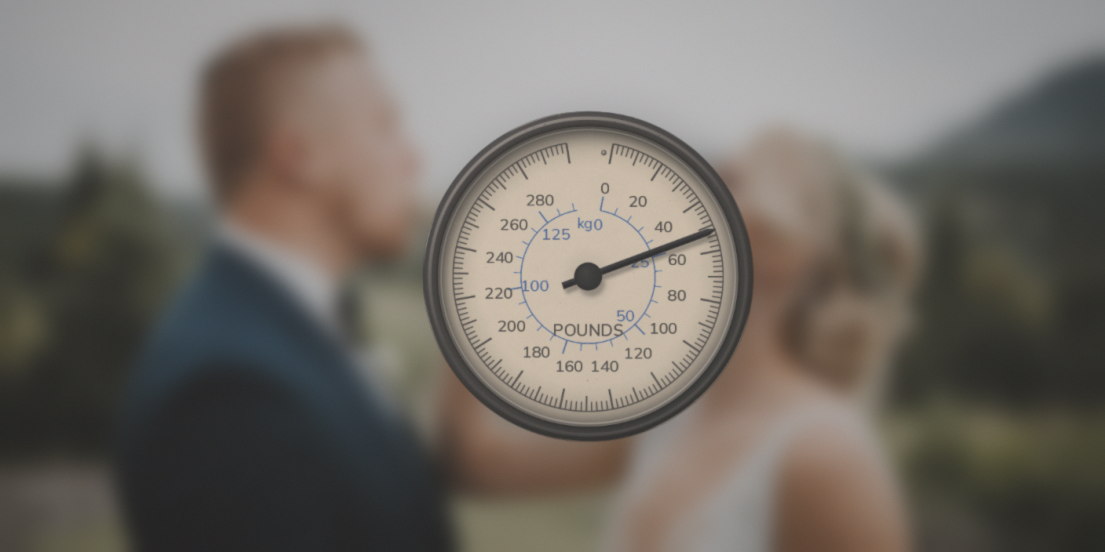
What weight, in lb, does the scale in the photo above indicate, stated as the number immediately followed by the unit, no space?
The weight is 52lb
